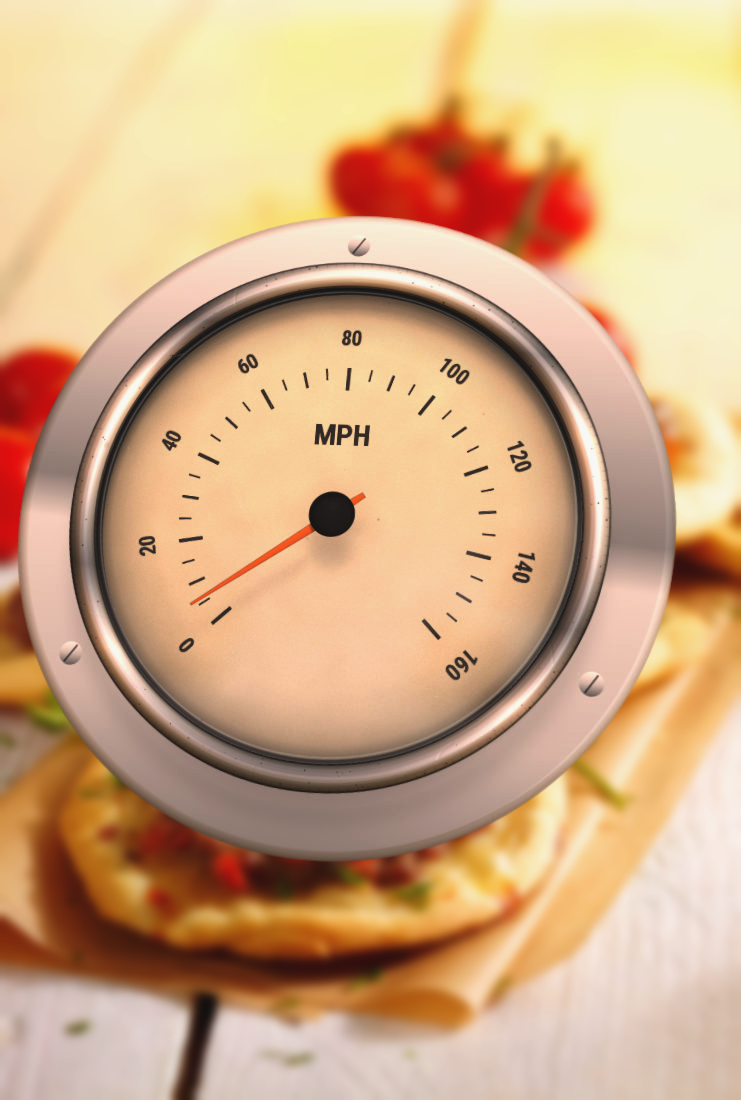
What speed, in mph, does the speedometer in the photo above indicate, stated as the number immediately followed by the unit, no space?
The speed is 5mph
